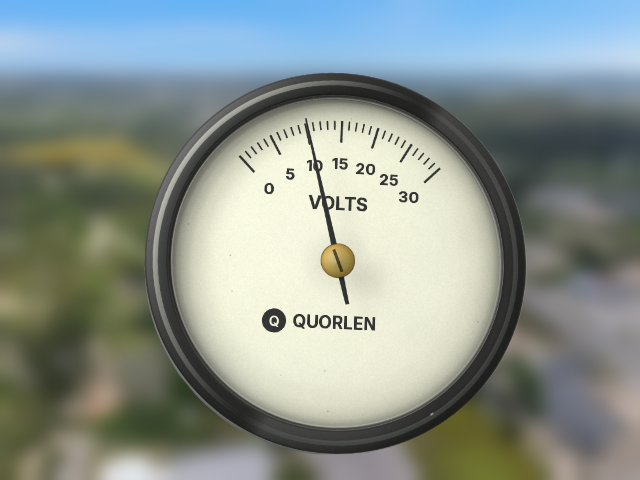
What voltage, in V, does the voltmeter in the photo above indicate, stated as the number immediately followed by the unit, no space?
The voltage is 10V
